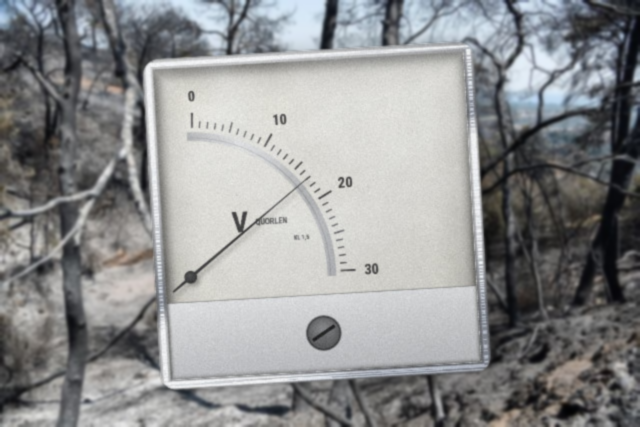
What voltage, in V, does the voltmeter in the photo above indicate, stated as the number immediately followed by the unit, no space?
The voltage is 17V
